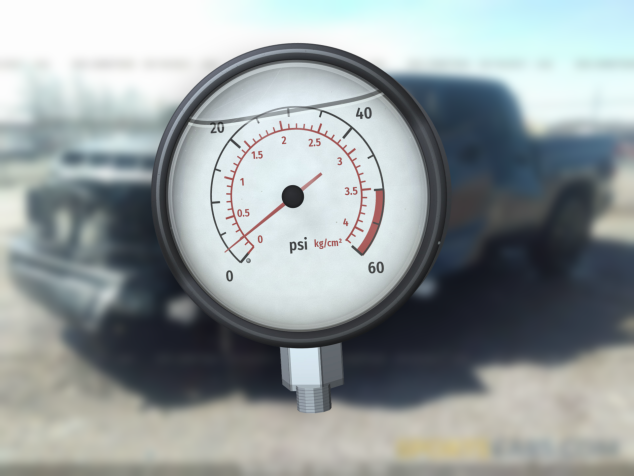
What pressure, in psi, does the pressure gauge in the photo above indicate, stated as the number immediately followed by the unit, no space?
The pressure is 2.5psi
